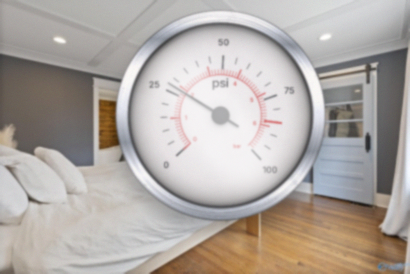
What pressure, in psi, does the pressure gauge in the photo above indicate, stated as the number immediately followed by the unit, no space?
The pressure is 27.5psi
